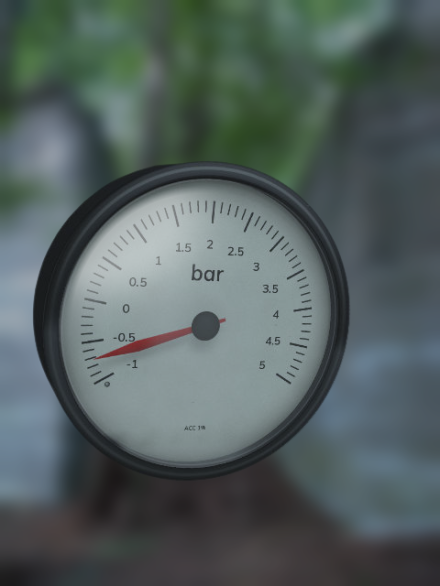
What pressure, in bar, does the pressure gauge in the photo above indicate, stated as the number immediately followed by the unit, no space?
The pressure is -0.7bar
